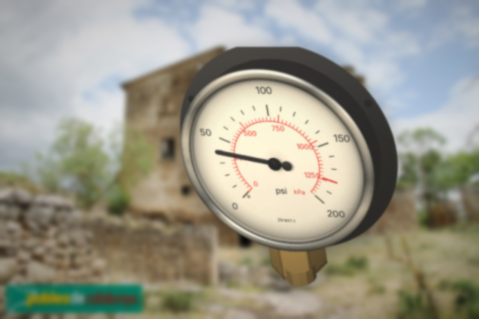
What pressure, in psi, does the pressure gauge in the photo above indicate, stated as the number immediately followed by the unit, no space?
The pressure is 40psi
